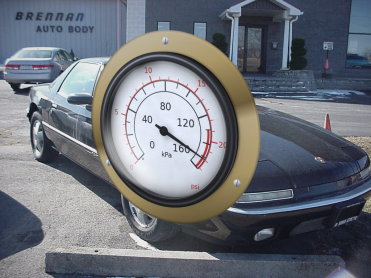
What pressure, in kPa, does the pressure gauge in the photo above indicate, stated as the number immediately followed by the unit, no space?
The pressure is 150kPa
